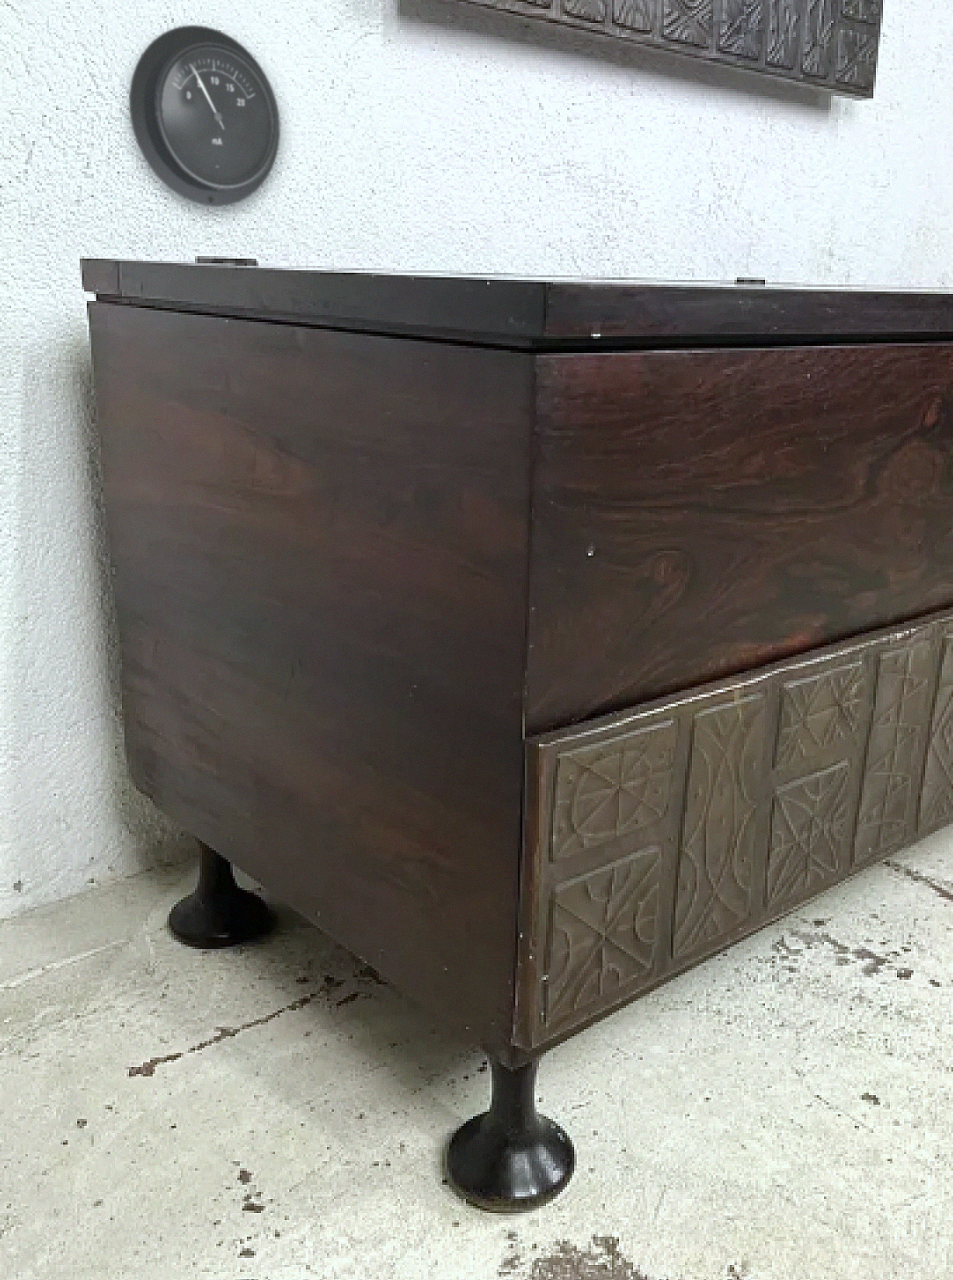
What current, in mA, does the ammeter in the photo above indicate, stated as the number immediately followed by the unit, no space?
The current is 5mA
